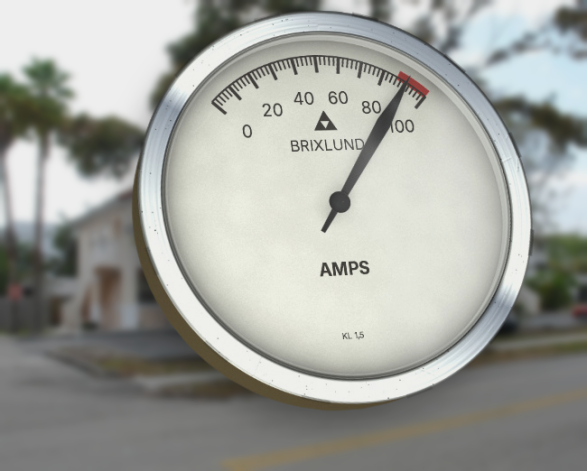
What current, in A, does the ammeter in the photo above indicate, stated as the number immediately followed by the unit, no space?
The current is 90A
